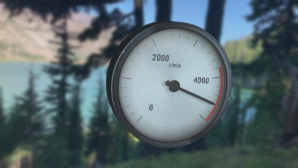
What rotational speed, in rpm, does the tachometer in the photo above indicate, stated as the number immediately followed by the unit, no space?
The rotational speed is 4600rpm
